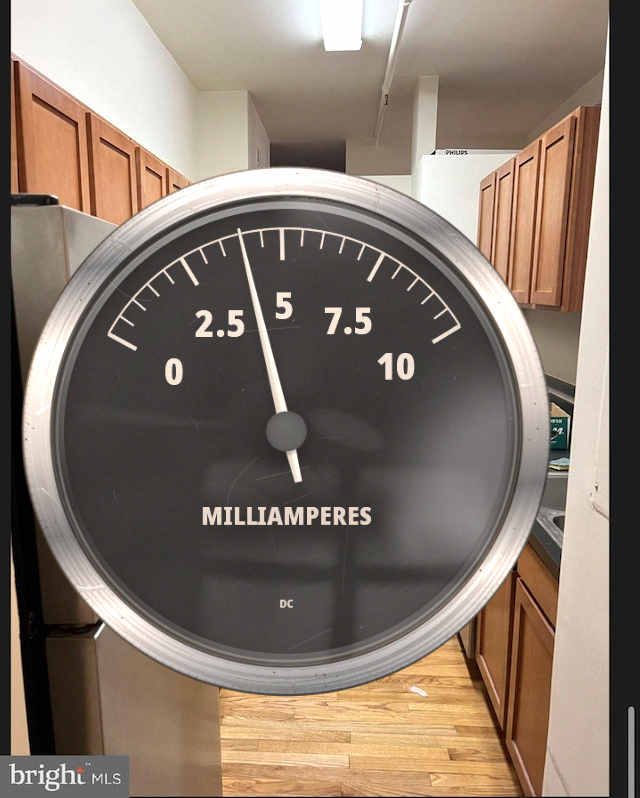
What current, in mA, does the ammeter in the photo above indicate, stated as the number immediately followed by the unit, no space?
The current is 4mA
